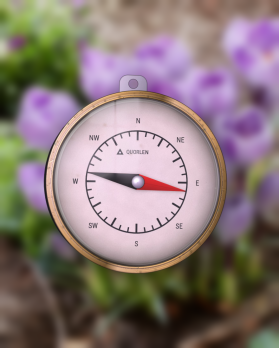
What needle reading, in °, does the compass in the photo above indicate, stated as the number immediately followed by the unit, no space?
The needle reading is 100°
